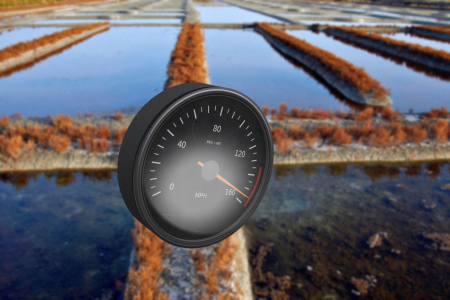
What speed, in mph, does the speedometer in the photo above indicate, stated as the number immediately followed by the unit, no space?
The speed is 155mph
